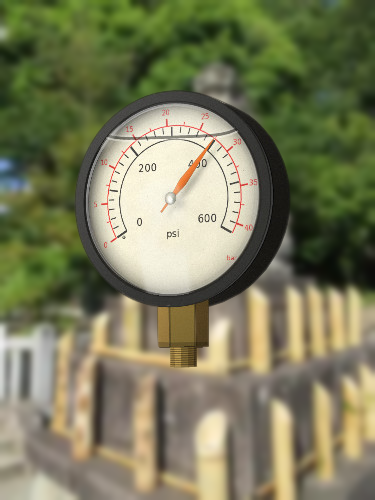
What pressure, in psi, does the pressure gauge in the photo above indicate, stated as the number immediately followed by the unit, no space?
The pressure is 400psi
